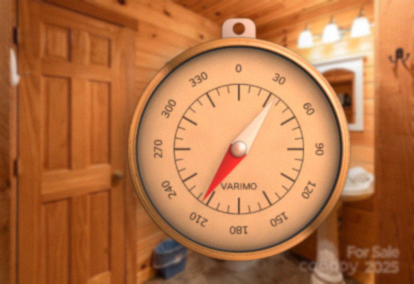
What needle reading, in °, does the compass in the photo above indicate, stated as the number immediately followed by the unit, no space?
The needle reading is 215°
